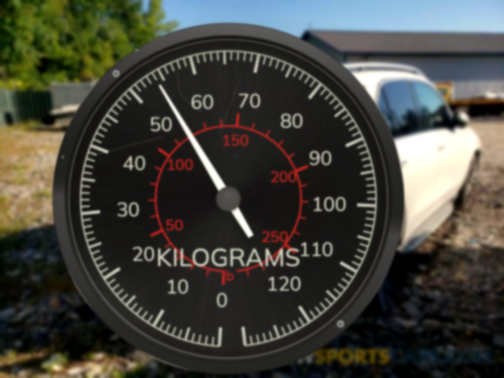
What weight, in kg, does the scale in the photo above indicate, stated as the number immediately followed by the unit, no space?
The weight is 54kg
